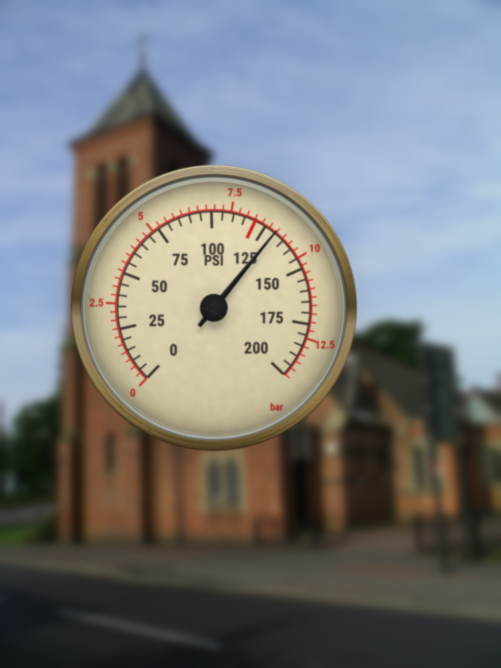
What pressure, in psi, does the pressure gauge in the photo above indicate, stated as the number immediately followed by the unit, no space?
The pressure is 130psi
